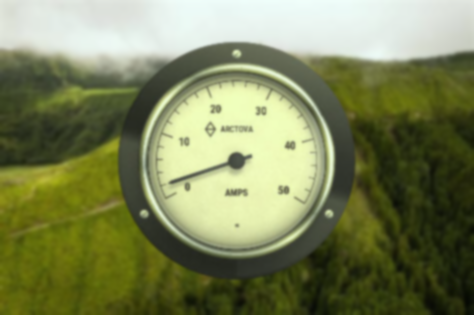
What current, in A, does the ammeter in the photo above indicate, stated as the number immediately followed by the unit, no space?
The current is 2A
